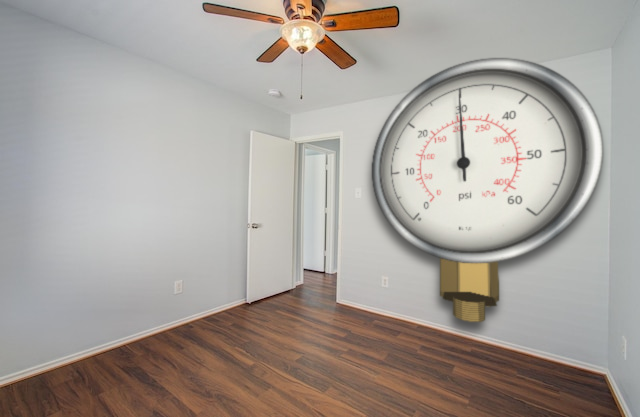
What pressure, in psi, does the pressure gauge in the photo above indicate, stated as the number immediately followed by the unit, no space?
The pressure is 30psi
